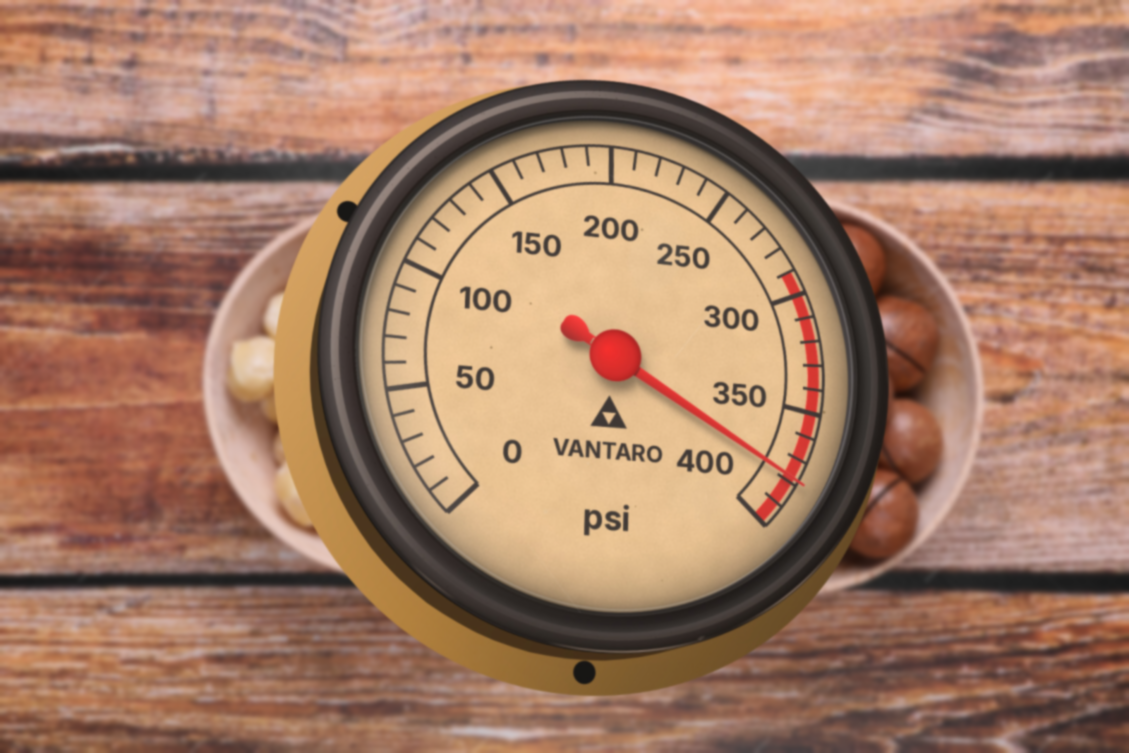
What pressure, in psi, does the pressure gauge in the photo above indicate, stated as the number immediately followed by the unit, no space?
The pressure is 380psi
